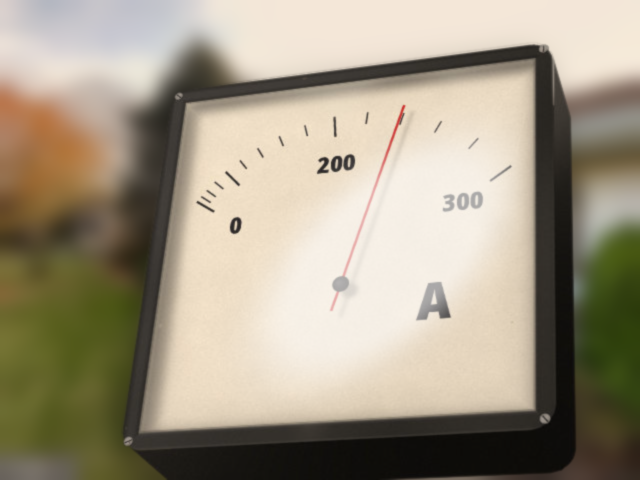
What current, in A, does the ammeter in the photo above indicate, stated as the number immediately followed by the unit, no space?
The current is 240A
